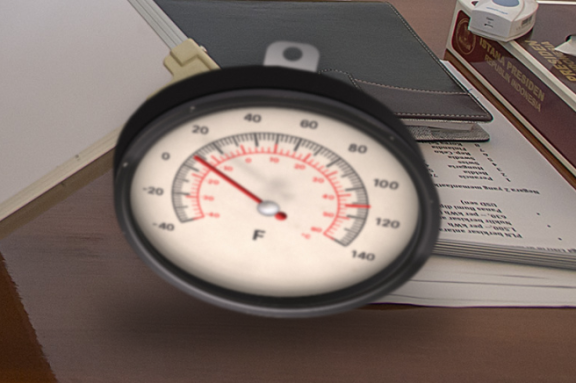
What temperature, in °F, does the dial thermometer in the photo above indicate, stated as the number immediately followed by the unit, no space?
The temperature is 10°F
